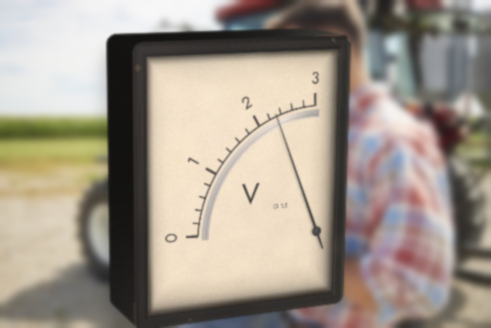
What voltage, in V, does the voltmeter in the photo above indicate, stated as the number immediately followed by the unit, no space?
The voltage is 2.3V
